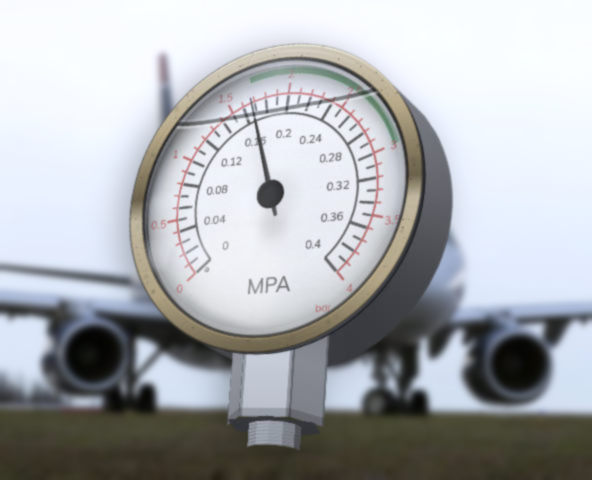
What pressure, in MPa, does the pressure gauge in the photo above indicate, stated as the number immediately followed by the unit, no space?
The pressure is 0.17MPa
